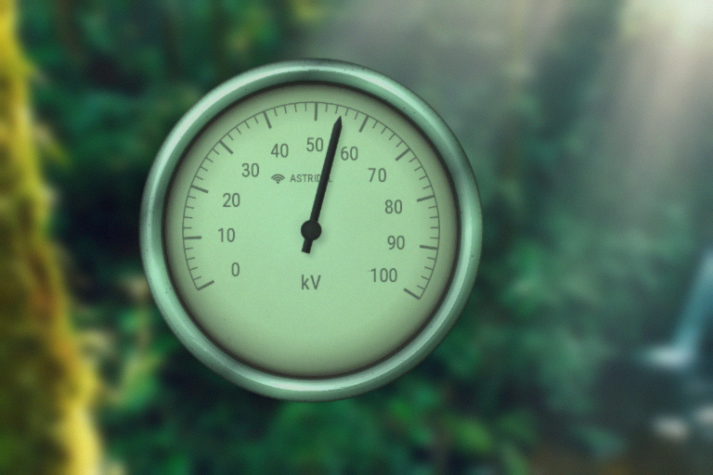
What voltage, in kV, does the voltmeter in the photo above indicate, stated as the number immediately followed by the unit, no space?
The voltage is 55kV
